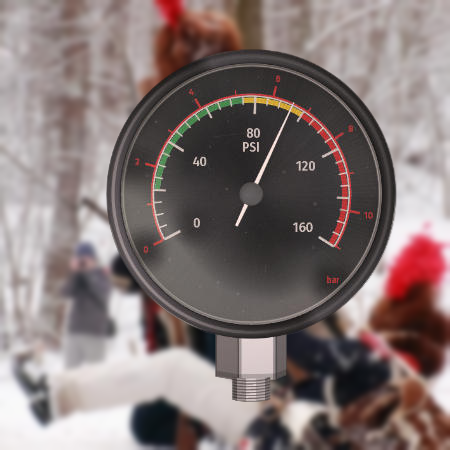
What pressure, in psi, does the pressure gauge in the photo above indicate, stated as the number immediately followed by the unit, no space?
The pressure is 95psi
